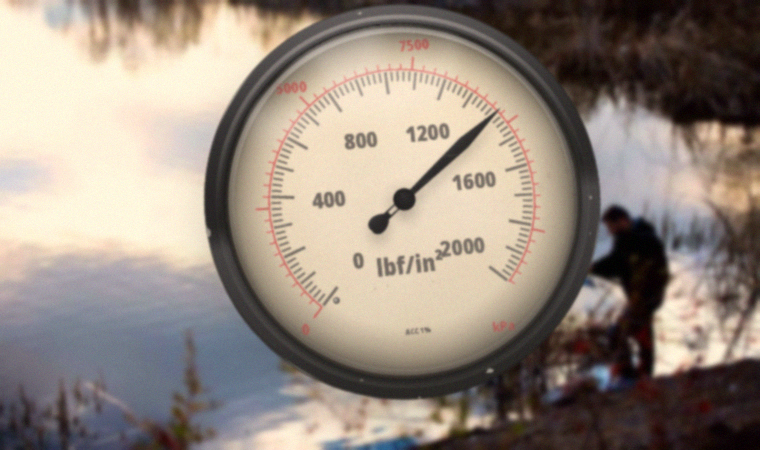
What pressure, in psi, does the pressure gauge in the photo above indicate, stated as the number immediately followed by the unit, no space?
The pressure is 1400psi
